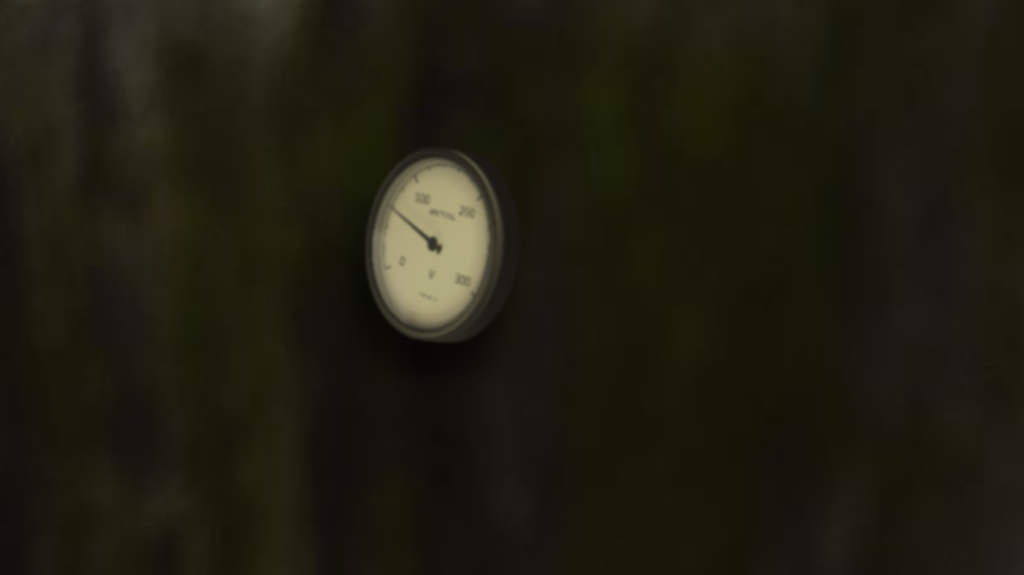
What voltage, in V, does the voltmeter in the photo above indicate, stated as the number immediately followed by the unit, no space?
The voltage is 60V
